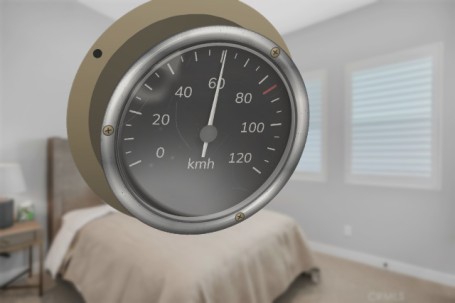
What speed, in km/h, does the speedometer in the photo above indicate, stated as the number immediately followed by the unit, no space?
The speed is 60km/h
